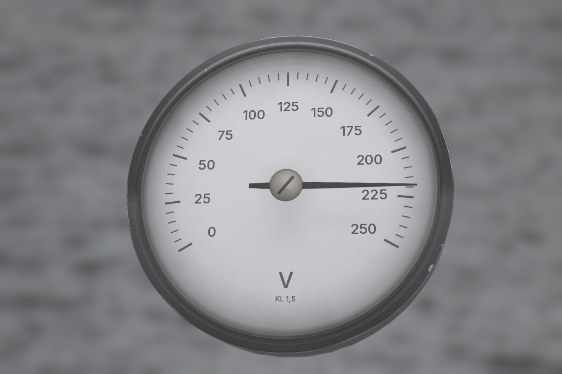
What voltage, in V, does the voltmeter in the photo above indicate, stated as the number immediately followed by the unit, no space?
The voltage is 220V
